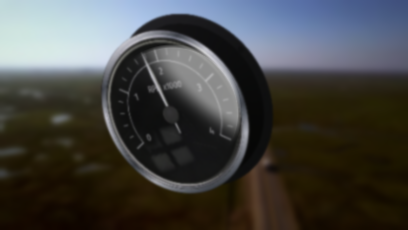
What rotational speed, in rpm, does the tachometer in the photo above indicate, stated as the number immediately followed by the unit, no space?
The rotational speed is 1800rpm
